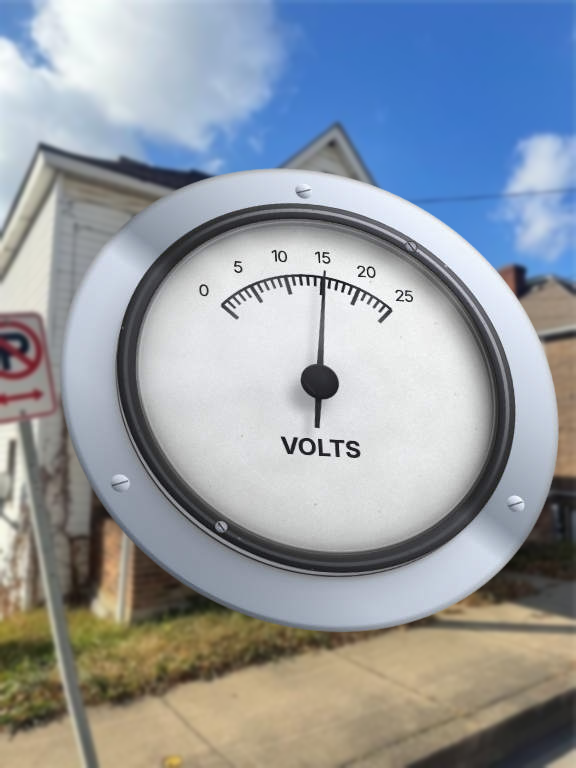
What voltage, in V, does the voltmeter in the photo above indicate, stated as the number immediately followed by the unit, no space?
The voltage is 15V
